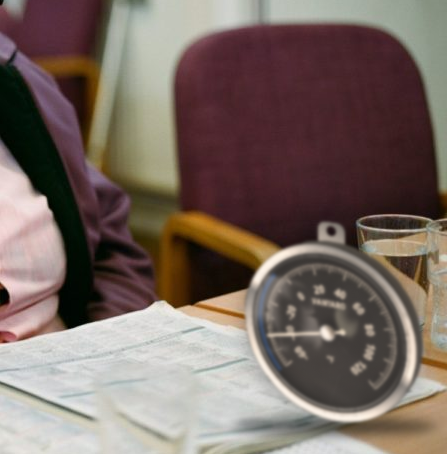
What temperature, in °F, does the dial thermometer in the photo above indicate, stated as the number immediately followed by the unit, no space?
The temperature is -40°F
